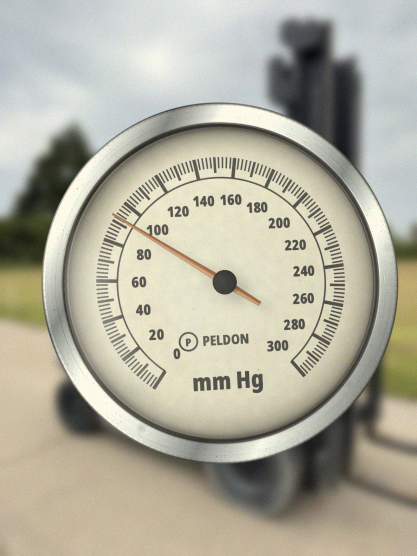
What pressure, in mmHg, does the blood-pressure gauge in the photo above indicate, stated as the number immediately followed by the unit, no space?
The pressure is 92mmHg
